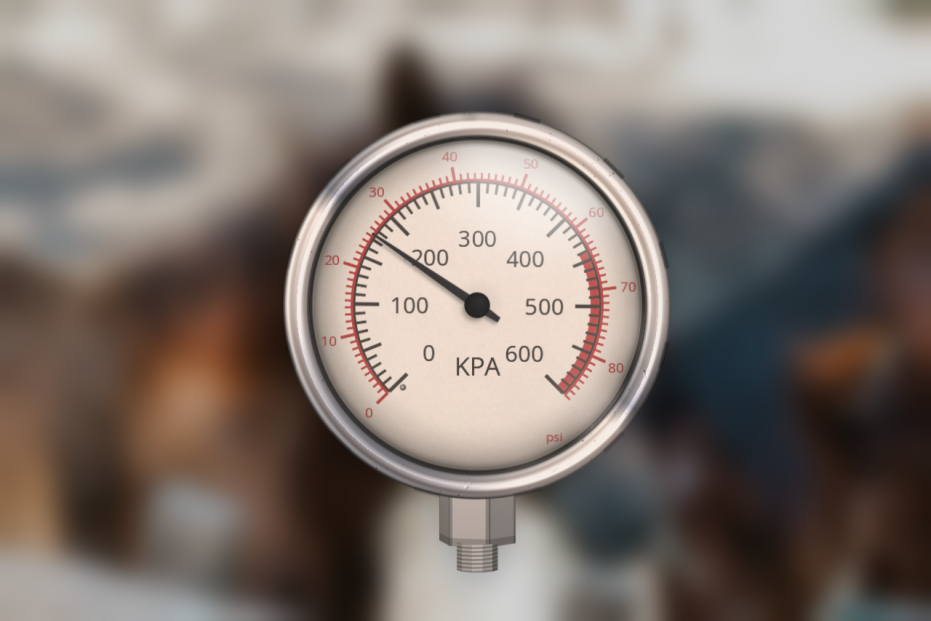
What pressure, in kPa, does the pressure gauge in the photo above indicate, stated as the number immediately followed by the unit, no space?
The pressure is 175kPa
